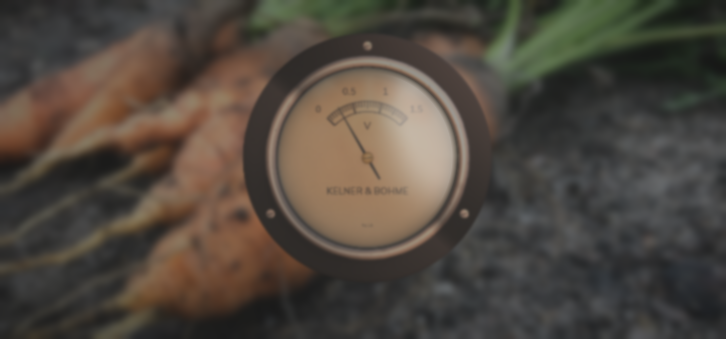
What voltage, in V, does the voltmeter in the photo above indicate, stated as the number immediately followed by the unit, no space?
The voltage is 0.25V
